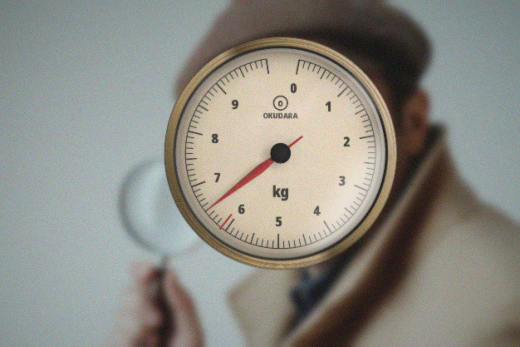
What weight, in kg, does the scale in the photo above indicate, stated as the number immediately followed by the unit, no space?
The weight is 6.5kg
